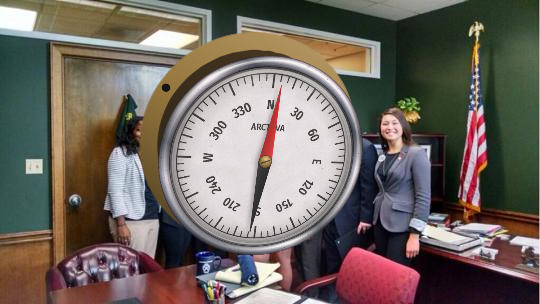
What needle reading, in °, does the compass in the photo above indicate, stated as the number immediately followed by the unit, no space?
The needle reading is 5°
